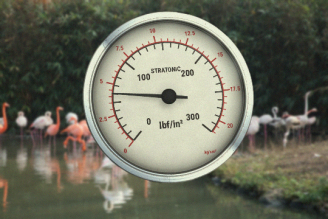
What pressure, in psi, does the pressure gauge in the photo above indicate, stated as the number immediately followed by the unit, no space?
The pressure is 60psi
